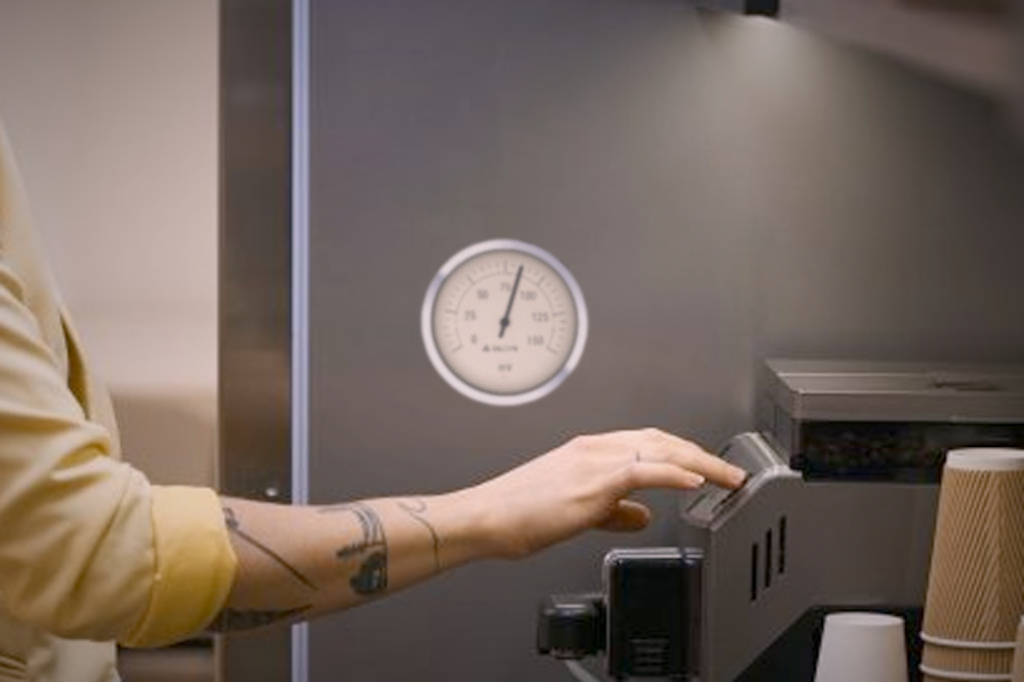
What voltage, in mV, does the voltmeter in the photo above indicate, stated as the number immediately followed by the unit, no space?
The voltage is 85mV
